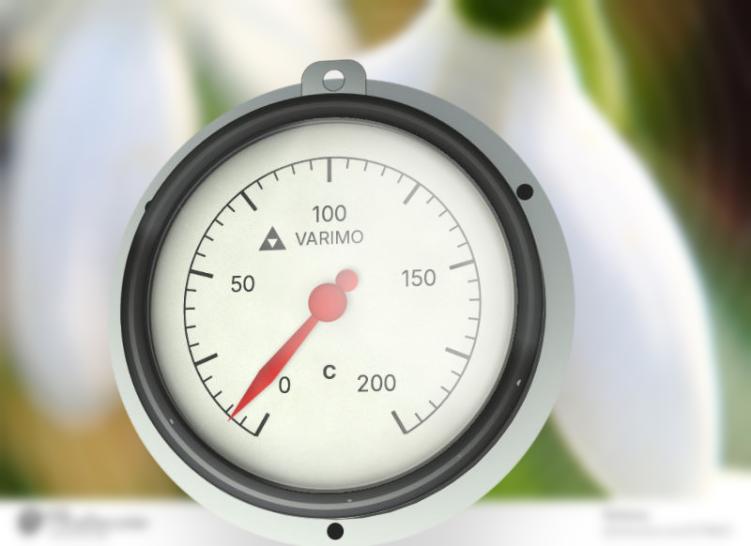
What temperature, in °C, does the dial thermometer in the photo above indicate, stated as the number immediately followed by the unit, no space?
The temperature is 7.5°C
